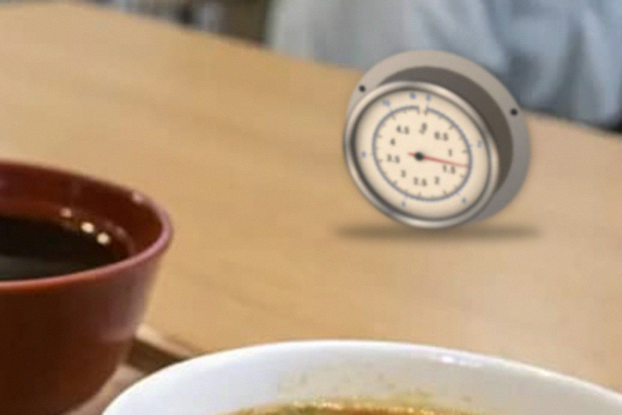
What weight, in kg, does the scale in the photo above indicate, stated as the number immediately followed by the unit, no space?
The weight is 1.25kg
